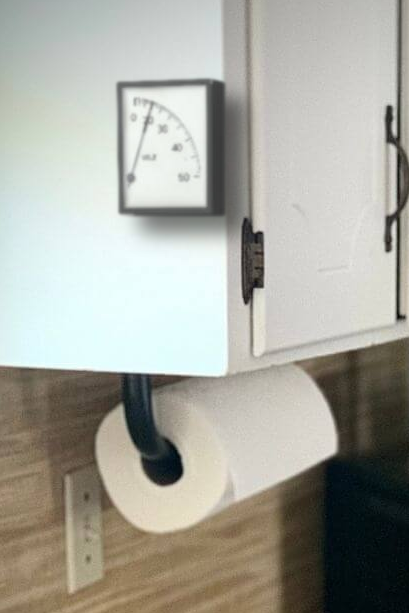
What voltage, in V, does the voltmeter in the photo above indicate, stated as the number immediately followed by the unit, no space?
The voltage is 20V
